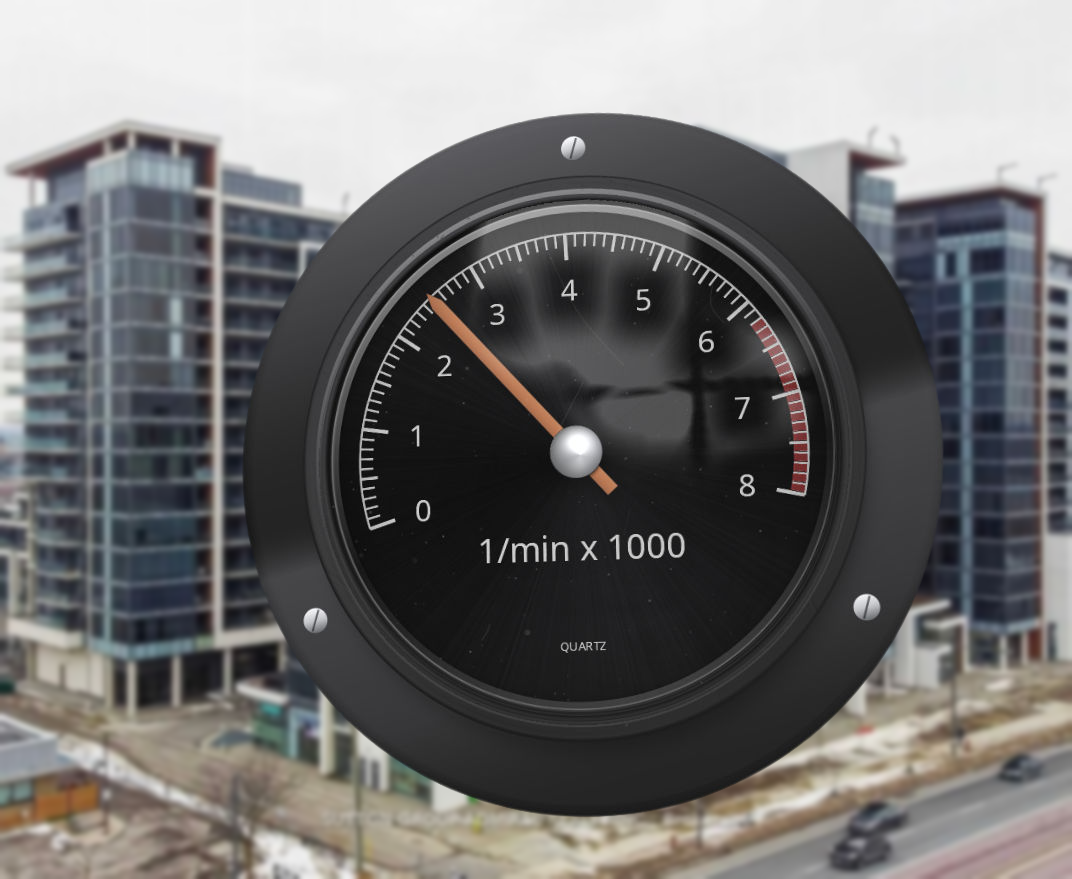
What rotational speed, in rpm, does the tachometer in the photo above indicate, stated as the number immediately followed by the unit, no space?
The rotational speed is 2500rpm
